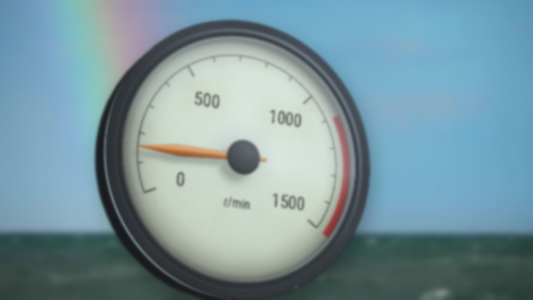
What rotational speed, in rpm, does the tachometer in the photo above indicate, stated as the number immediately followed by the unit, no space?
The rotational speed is 150rpm
